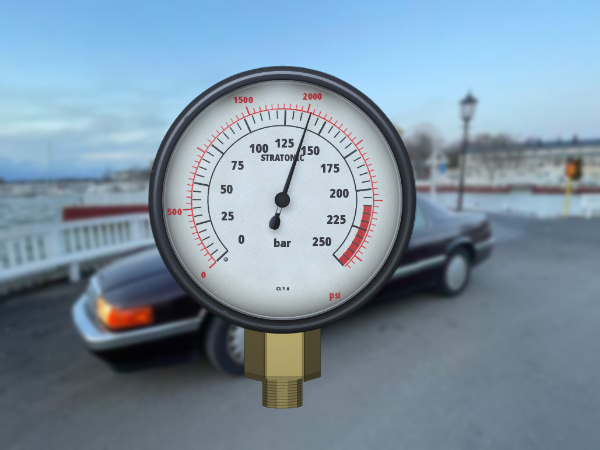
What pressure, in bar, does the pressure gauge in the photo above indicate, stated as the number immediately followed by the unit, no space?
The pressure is 140bar
